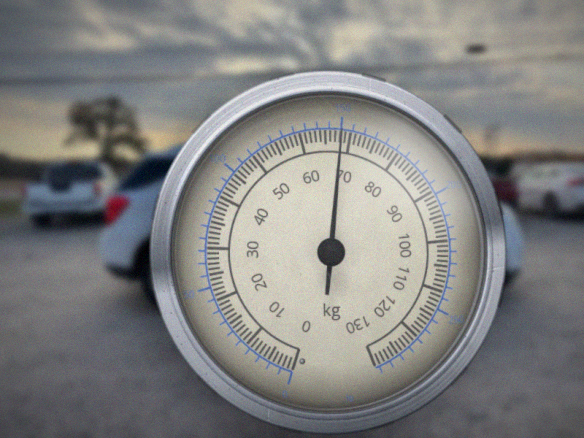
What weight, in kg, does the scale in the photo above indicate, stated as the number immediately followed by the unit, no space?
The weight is 68kg
